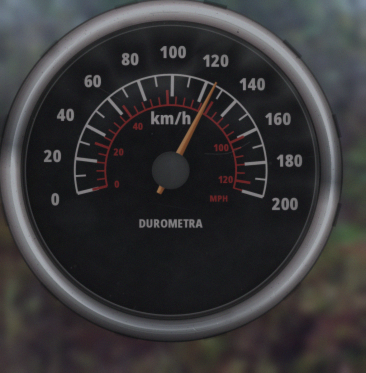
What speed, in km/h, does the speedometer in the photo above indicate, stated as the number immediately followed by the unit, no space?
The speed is 125km/h
